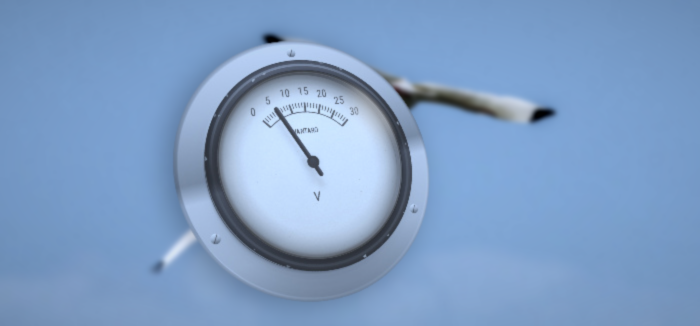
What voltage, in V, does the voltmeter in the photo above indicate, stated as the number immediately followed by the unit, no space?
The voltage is 5V
